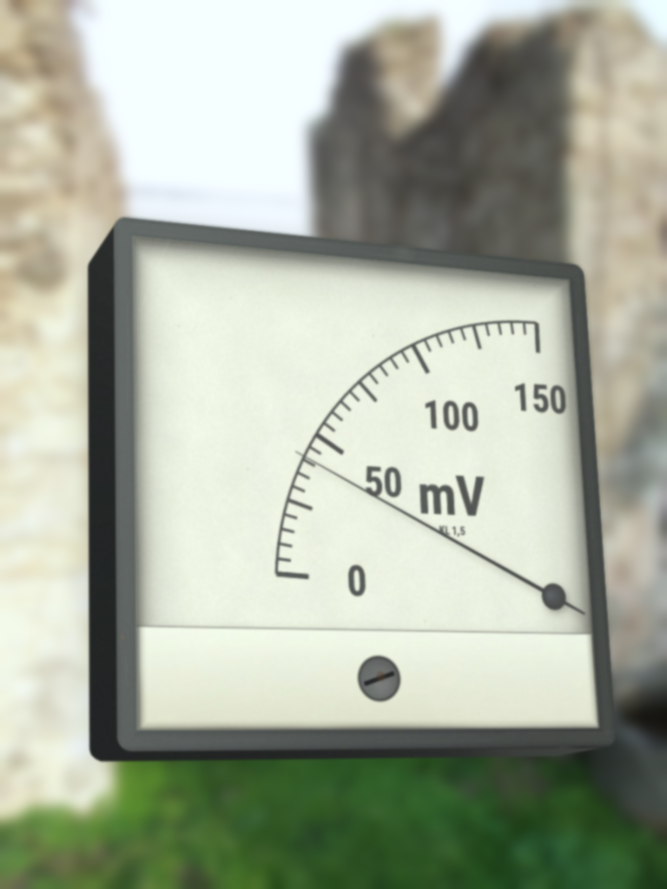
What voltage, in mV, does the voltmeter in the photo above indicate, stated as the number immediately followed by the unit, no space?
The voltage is 40mV
